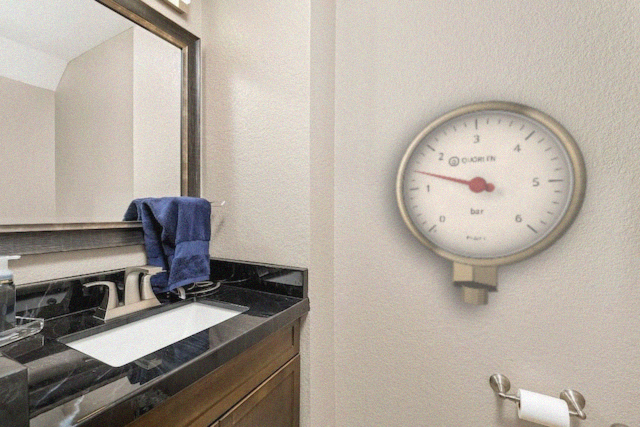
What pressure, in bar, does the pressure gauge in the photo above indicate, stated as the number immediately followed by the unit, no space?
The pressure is 1.4bar
